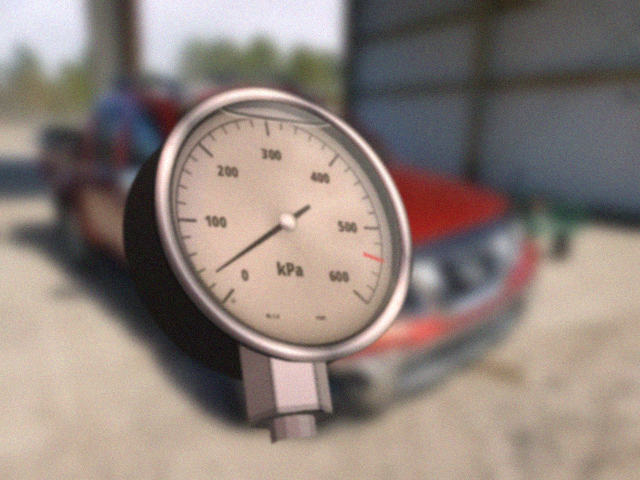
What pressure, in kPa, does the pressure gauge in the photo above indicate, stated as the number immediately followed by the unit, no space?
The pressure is 30kPa
